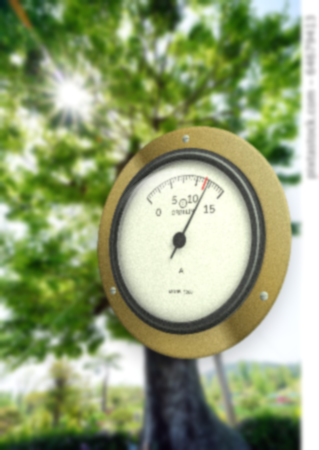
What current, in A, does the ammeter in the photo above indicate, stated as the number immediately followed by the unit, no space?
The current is 12.5A
